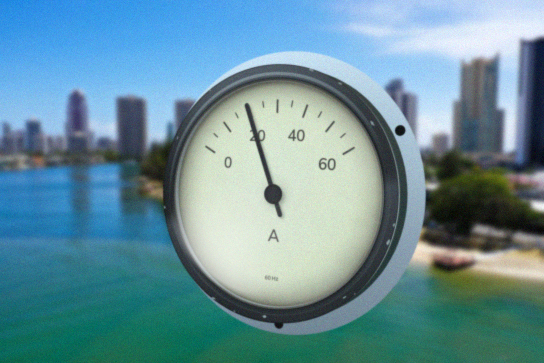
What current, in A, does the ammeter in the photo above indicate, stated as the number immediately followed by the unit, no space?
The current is 20A
